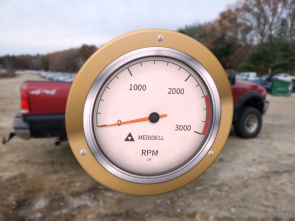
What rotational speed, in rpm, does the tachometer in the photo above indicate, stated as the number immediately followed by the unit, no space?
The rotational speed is 0rpm
